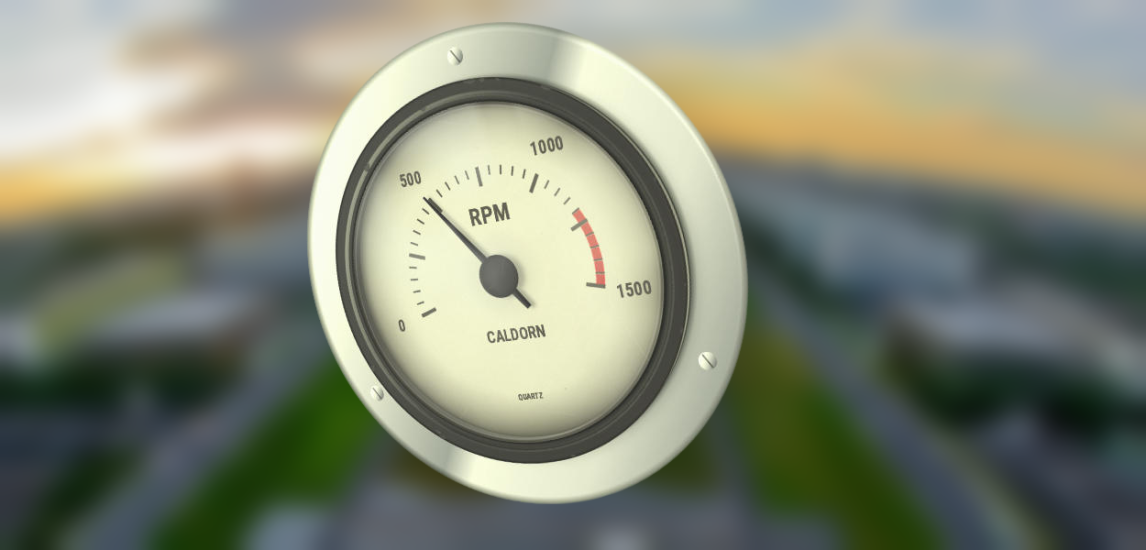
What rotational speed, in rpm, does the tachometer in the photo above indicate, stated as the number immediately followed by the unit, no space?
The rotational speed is 500rpm
